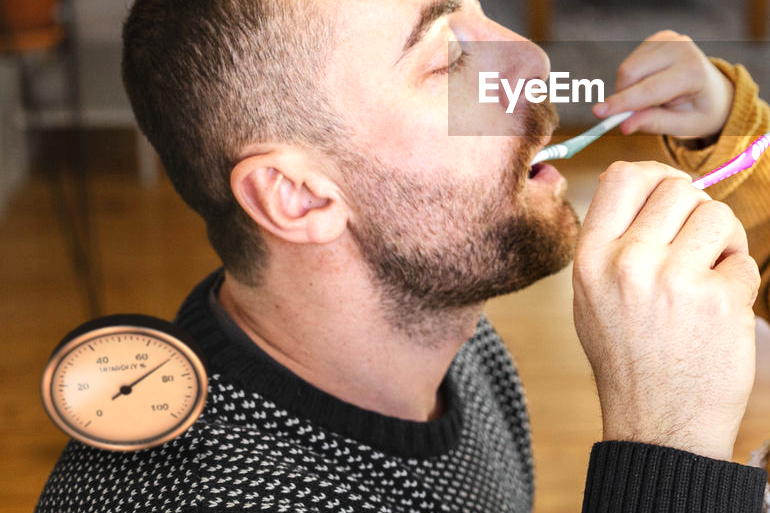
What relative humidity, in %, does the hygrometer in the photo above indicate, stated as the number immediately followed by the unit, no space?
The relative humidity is 70%
